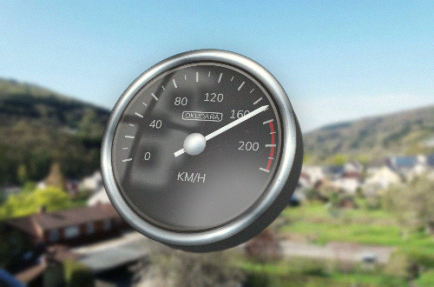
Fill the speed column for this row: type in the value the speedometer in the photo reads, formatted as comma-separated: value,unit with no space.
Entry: 170,km/h
